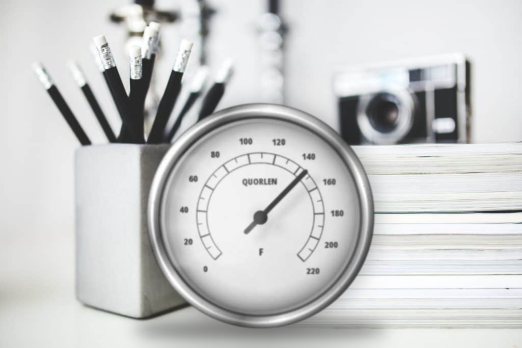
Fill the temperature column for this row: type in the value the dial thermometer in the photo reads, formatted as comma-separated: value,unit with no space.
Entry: 145,°F
